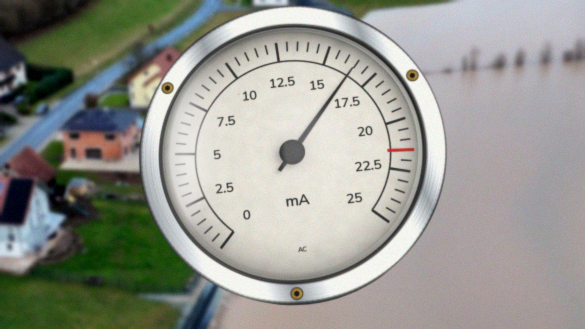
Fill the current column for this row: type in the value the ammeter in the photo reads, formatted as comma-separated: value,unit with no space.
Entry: 16.5,mA
